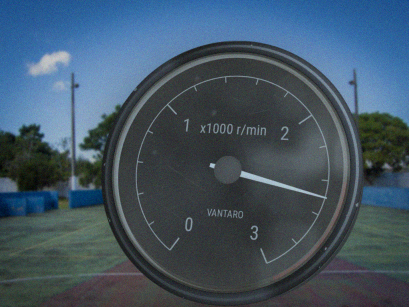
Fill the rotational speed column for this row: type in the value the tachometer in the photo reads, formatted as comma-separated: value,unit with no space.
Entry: 2500,rpm
